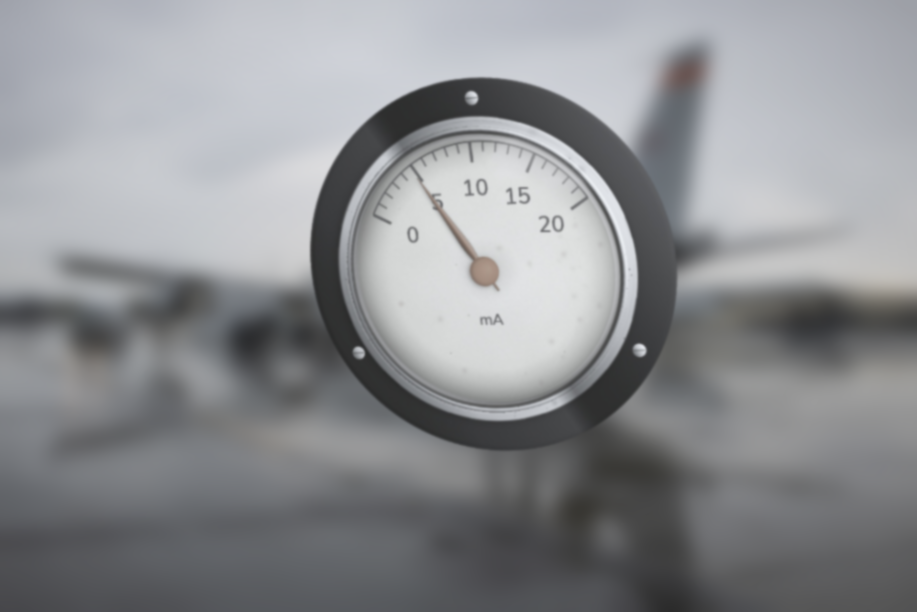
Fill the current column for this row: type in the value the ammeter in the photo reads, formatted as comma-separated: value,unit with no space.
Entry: 5,mA
